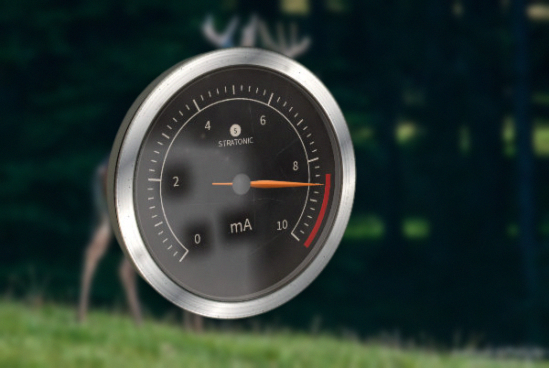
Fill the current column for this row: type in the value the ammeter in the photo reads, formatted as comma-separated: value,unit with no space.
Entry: 8.6,mA
